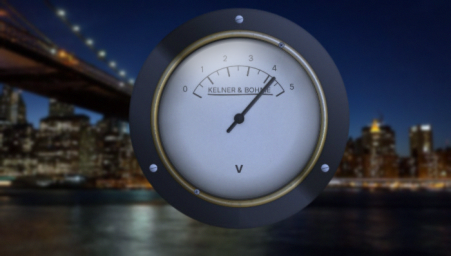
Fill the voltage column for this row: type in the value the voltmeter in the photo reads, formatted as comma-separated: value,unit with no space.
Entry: 4.25,V
